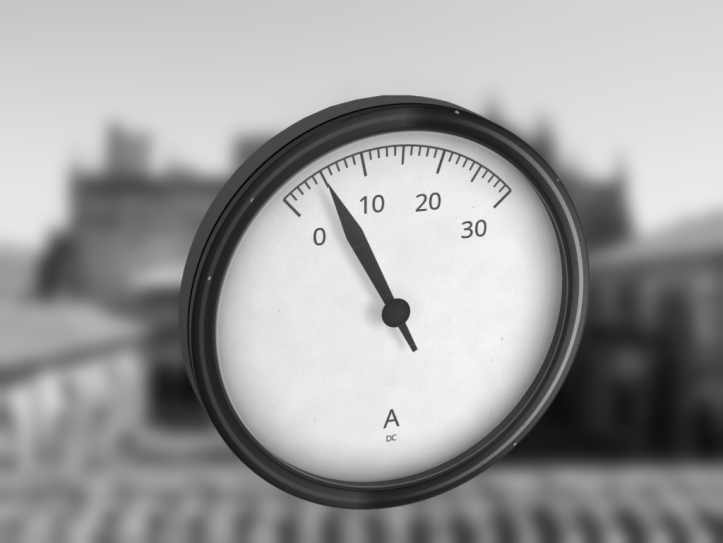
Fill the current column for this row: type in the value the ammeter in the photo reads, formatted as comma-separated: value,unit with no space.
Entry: 5,A
